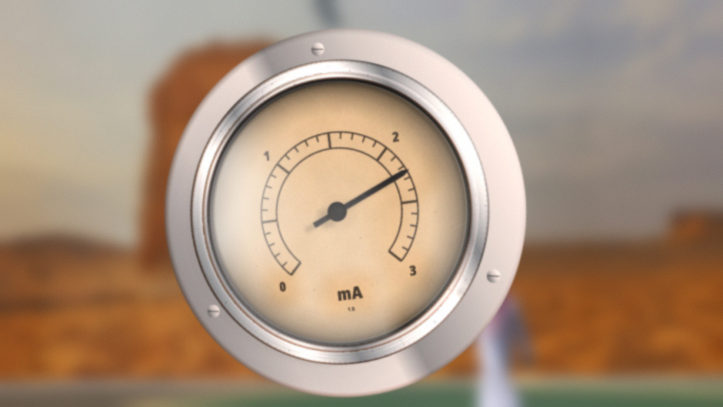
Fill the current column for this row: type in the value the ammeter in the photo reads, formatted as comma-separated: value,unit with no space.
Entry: 2.25,mA
